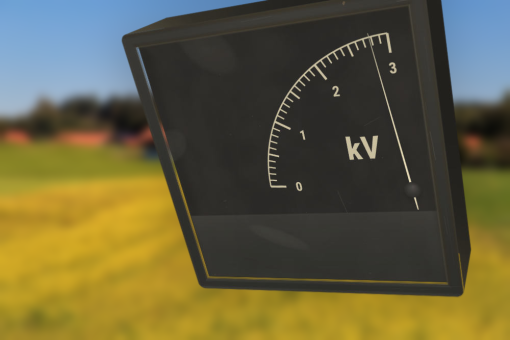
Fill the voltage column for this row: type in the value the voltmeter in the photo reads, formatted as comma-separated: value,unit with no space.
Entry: 2.8,kV
